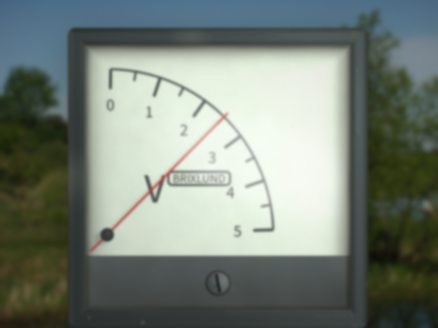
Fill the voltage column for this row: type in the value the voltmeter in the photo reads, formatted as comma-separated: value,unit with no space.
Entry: 2.5,V
